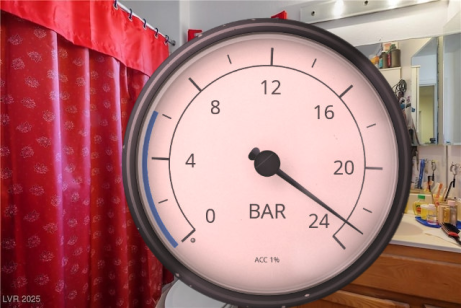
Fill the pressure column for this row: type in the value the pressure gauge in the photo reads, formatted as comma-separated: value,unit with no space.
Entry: 23,bar
